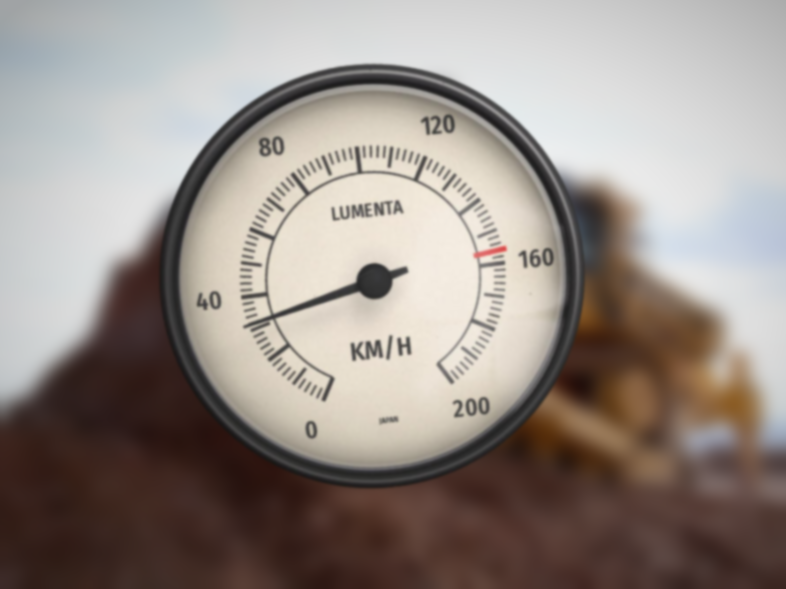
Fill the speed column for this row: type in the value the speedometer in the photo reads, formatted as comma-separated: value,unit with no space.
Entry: 32,km/h
